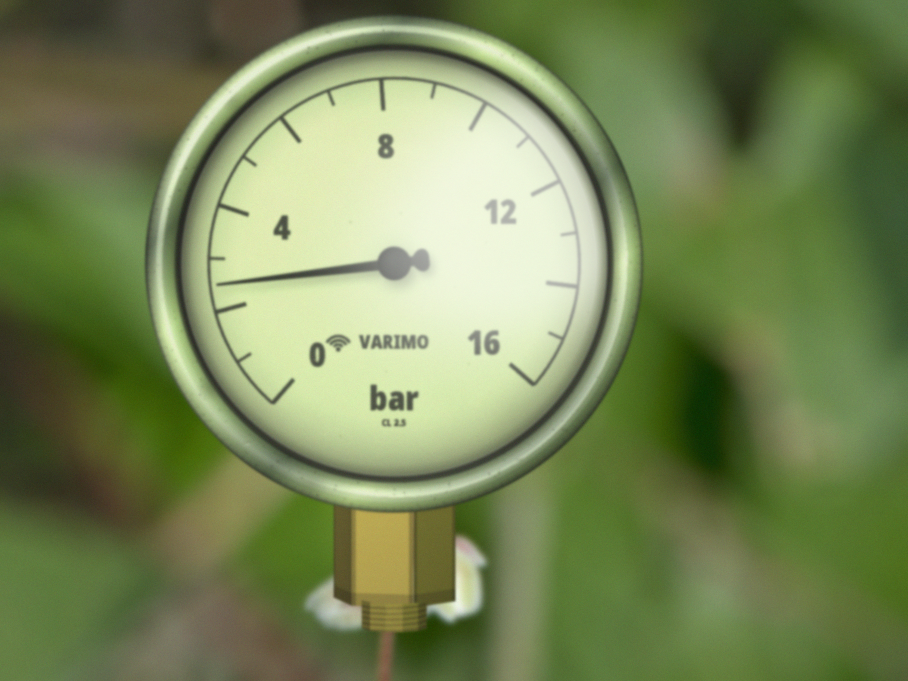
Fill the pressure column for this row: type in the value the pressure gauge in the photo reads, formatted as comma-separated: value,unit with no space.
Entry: 2.5,bar
